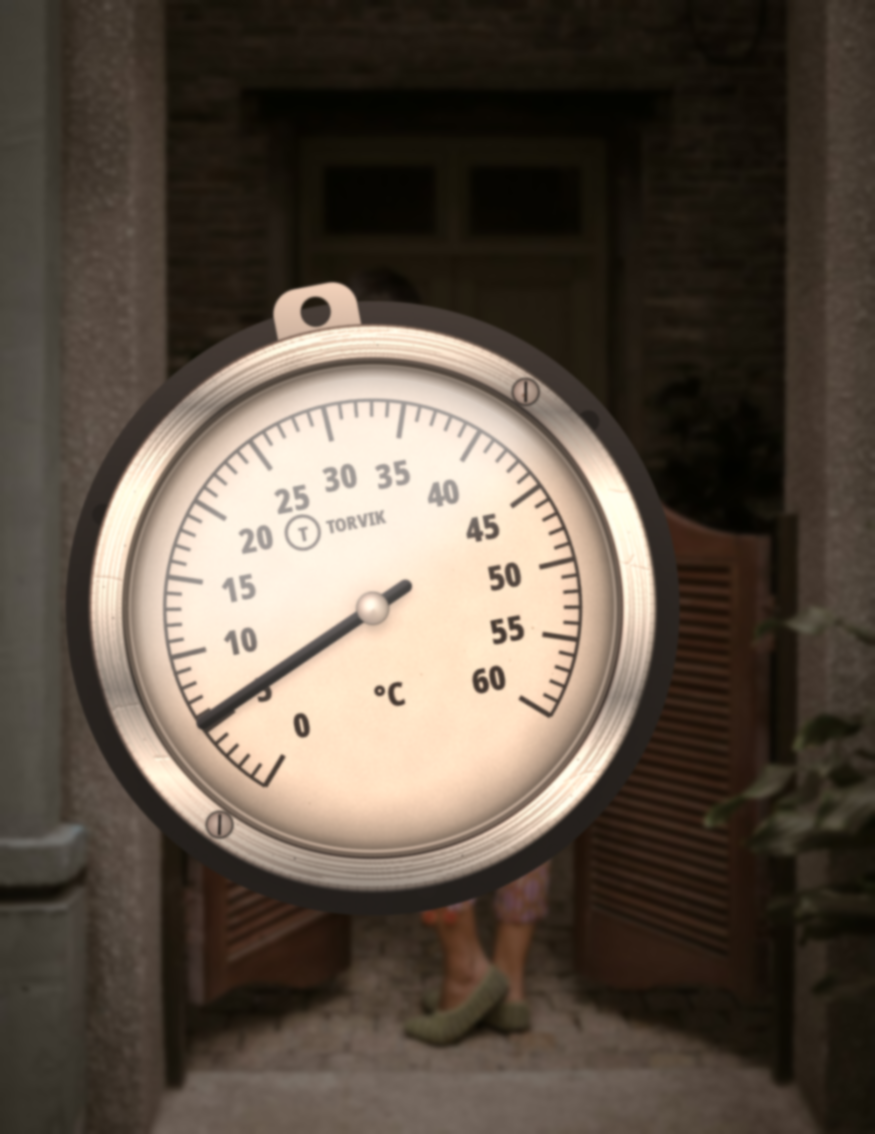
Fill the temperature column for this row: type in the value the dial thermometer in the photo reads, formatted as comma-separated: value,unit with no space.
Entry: 5.5,°C
